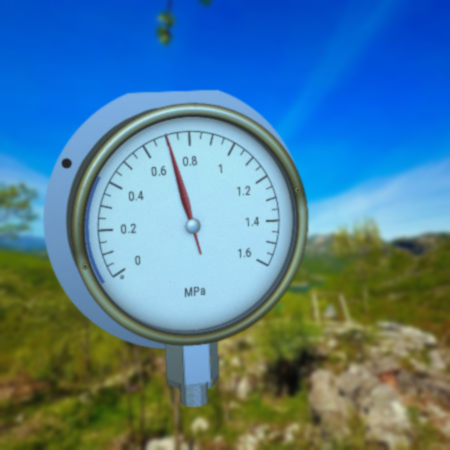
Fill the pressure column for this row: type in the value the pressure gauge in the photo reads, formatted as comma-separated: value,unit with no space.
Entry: 0.7,MPa
